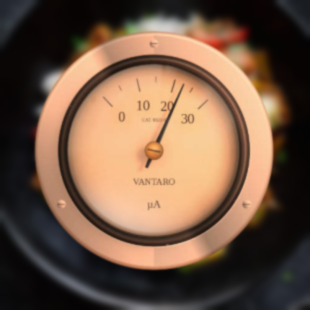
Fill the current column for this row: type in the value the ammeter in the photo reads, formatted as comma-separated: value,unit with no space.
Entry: 22.5,µA
